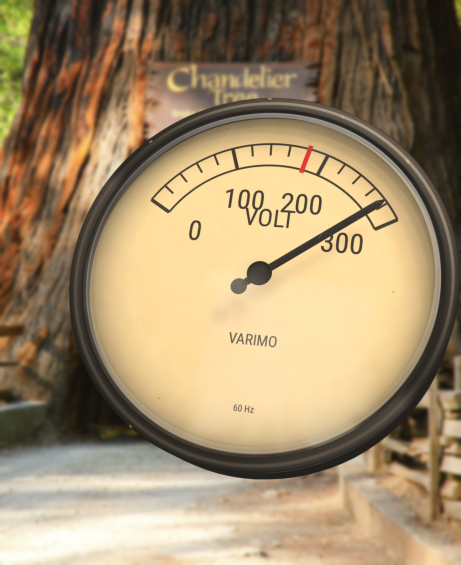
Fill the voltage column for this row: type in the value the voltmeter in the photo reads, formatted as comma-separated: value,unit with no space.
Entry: 280,V
